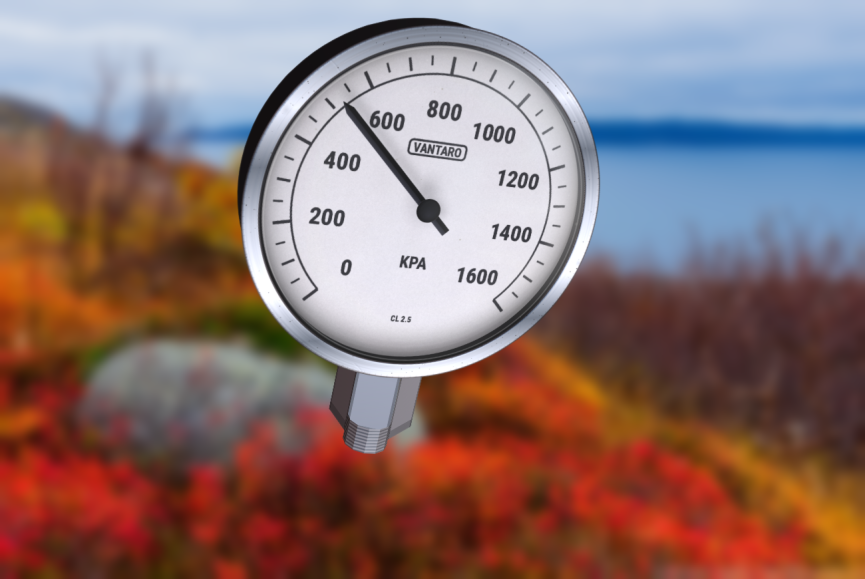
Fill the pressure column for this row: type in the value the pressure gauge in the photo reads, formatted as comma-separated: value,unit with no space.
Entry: 525,kPa
